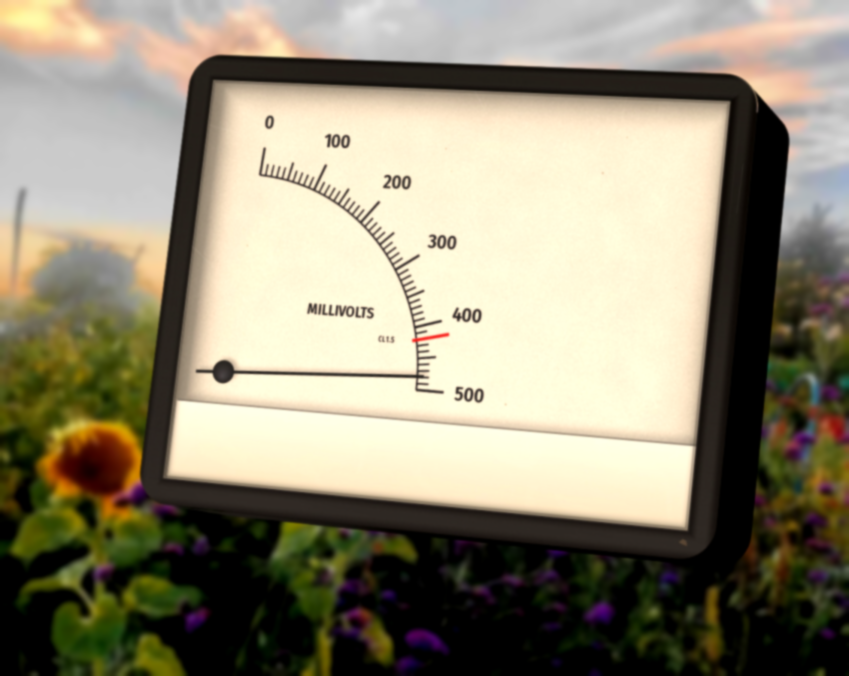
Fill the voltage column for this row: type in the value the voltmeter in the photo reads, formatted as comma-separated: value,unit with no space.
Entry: 480,mV
